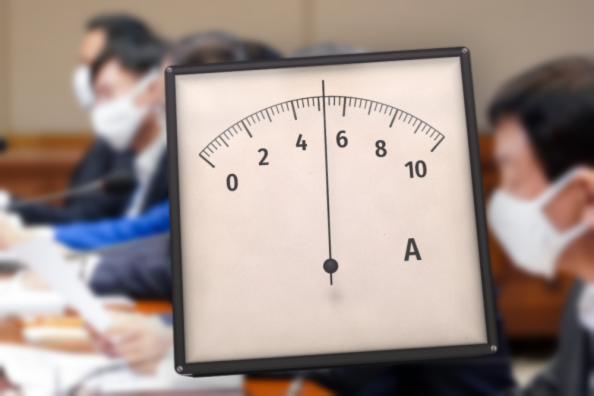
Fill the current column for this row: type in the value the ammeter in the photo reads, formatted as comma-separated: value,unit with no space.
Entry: 5.2,A
